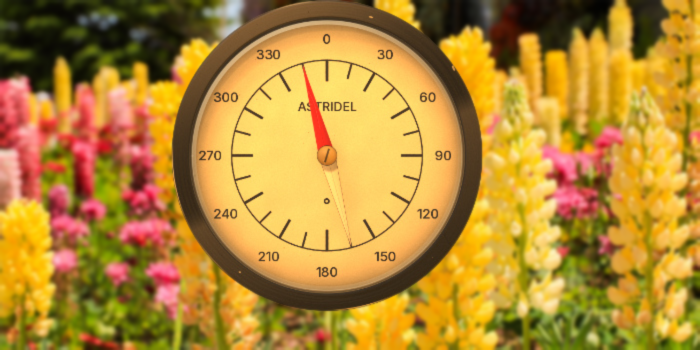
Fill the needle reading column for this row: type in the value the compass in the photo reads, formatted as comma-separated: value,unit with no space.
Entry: 345,°
